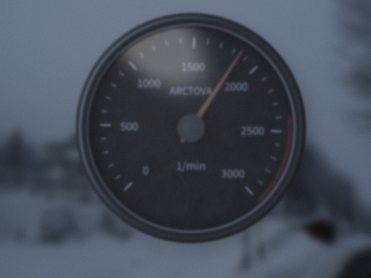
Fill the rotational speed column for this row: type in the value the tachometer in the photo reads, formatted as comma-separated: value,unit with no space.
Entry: 1850,rpm
